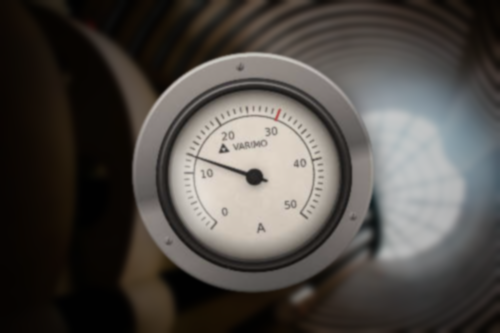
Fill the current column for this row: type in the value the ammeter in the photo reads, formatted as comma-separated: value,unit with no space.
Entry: 13,A
